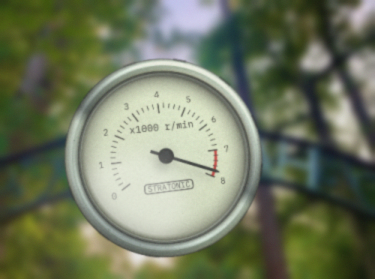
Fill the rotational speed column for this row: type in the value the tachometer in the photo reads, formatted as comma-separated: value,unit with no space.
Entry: 7800,rpm
